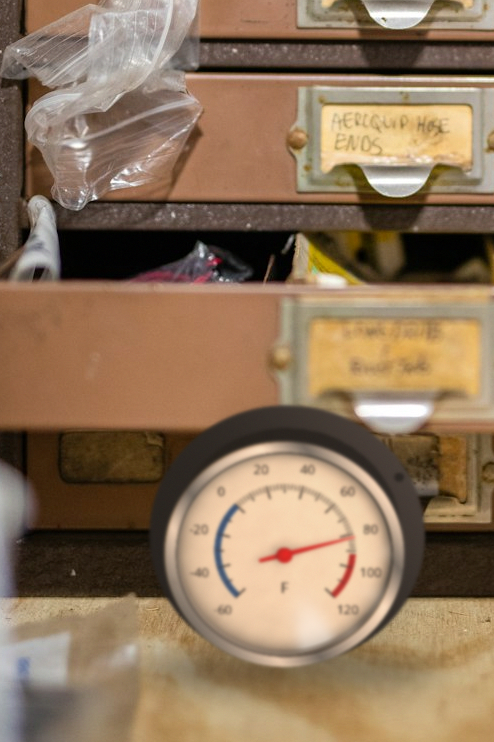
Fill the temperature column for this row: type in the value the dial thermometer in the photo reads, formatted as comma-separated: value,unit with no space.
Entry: 80,°F
